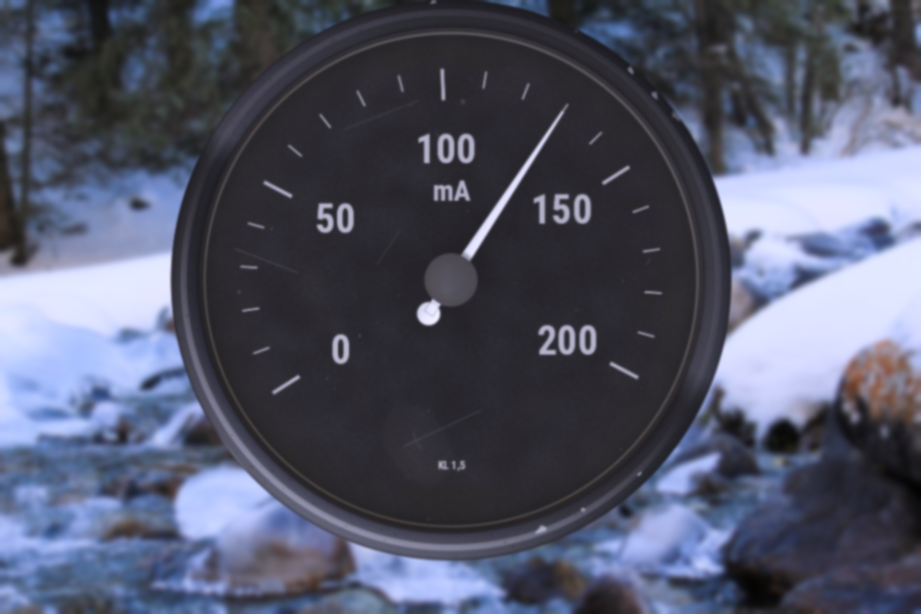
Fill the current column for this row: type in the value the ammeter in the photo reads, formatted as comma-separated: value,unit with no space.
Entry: 130,mA
